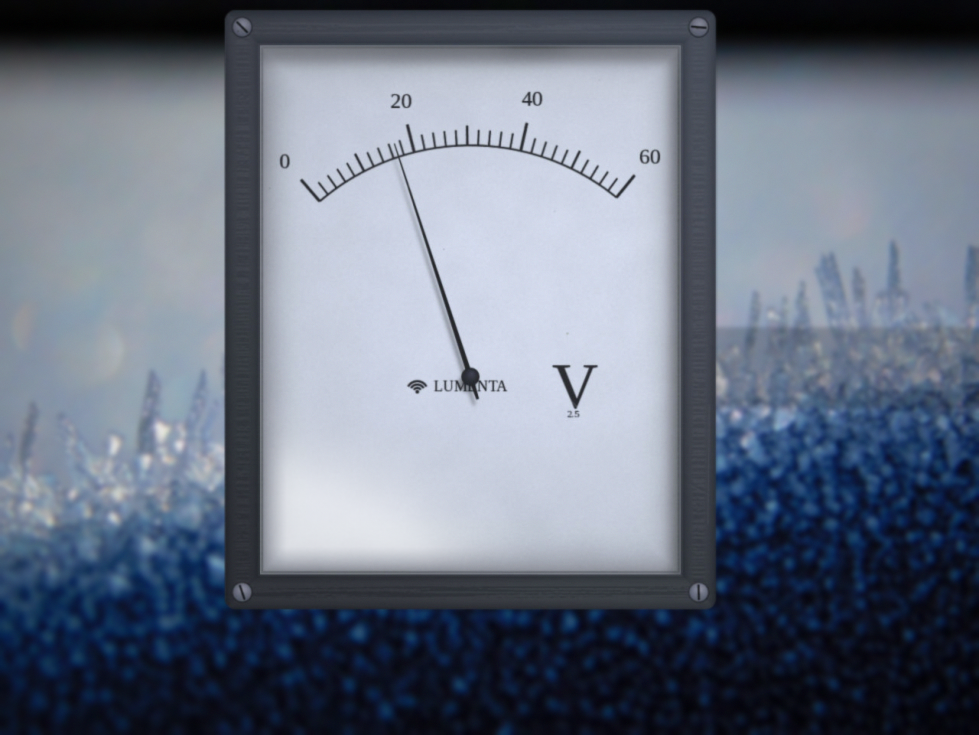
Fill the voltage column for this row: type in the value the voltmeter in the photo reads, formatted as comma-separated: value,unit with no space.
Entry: 17,V
